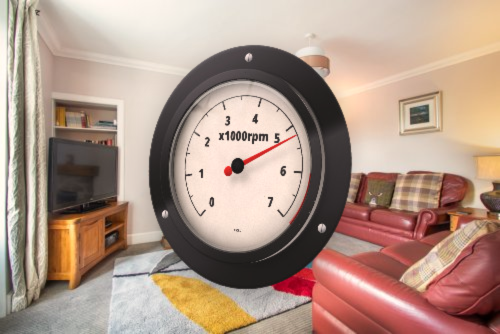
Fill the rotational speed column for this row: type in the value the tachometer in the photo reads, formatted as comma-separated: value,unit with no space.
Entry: 5250,rpm
